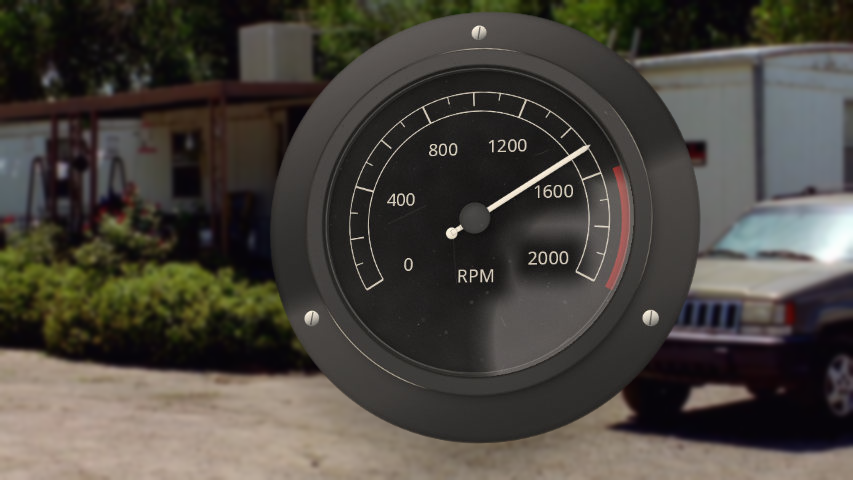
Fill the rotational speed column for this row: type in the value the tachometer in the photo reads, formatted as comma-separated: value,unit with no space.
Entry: 1500,rpm
